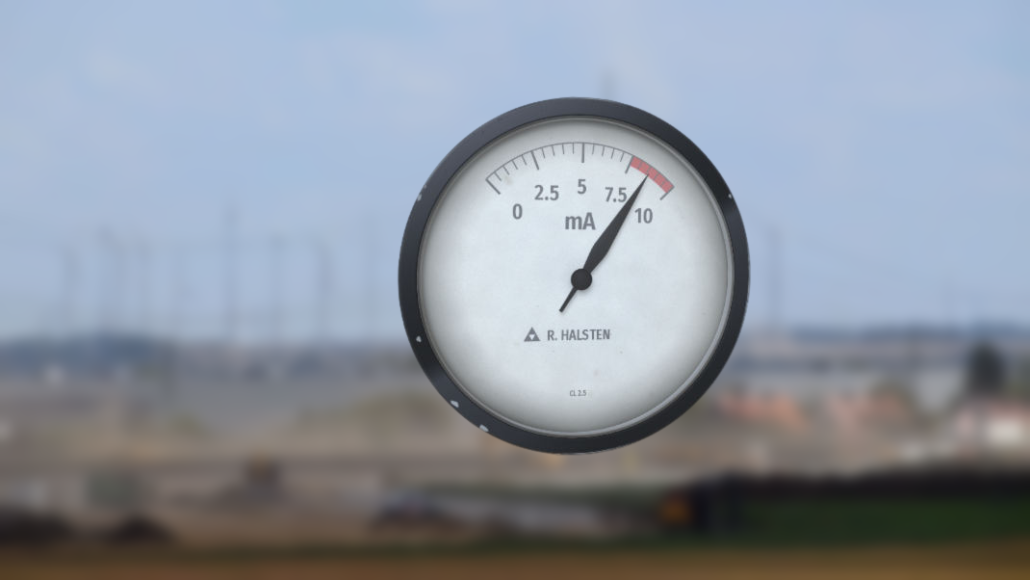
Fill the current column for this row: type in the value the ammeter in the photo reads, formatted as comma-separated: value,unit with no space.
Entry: 8.5,mA
